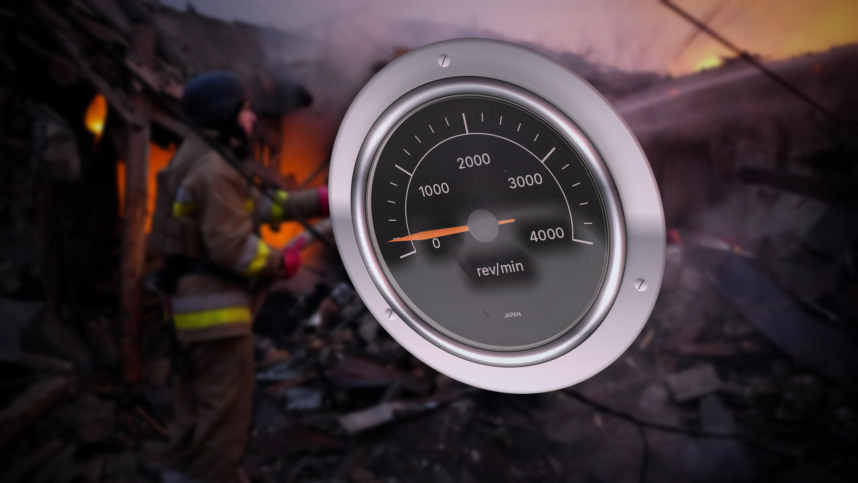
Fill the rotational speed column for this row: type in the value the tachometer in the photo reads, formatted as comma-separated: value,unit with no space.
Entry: 200,rpm
